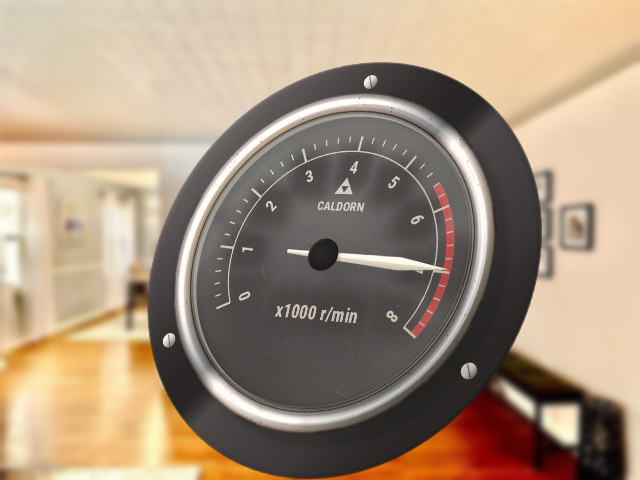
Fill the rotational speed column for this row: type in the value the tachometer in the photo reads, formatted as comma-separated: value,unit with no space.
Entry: 7000,rpm
